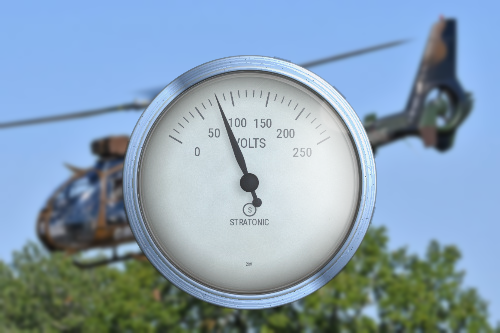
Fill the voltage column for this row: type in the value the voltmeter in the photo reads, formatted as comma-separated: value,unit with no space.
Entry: 80,V
